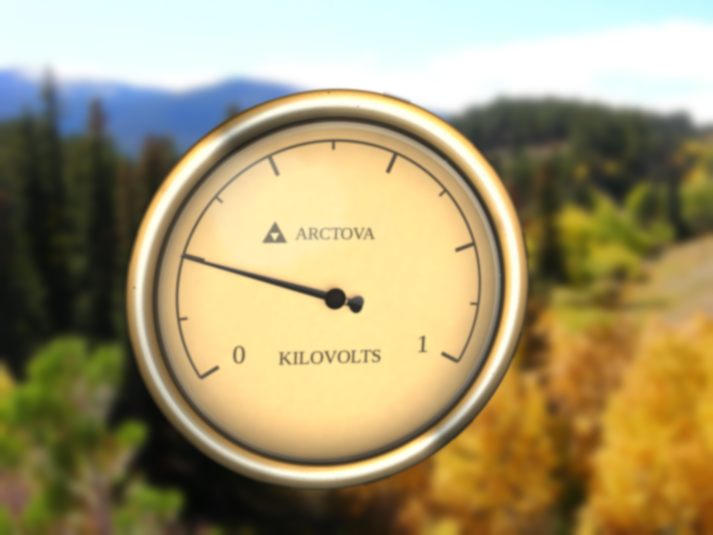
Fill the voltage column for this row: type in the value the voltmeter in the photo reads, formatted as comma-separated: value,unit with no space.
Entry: 0.2,kV
